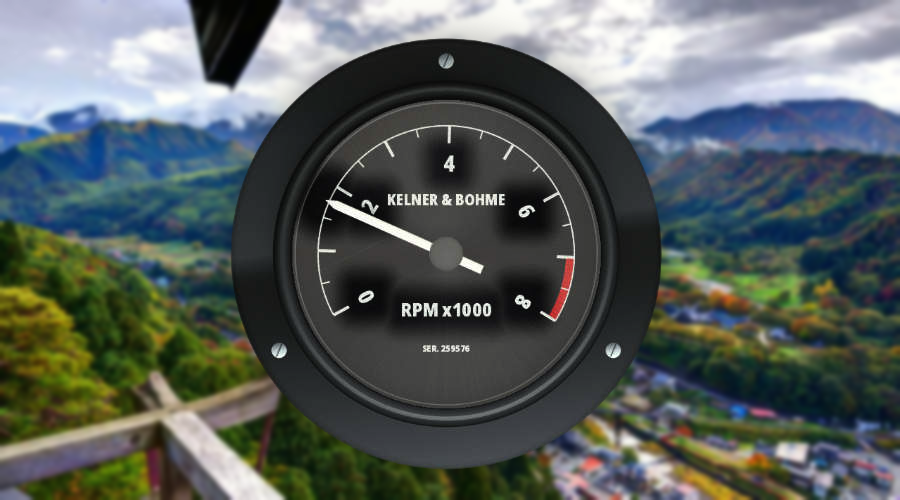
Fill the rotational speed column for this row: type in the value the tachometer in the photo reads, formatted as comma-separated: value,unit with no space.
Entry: 1750,rpm
